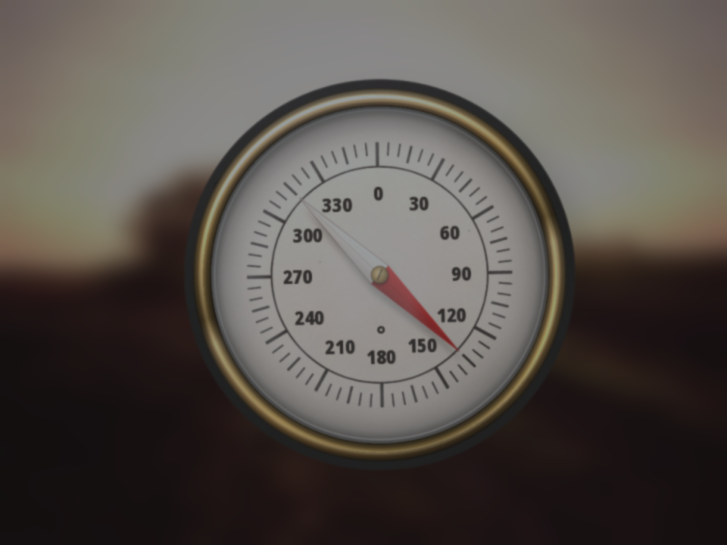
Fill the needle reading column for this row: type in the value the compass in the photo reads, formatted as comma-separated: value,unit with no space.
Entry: 135,°
